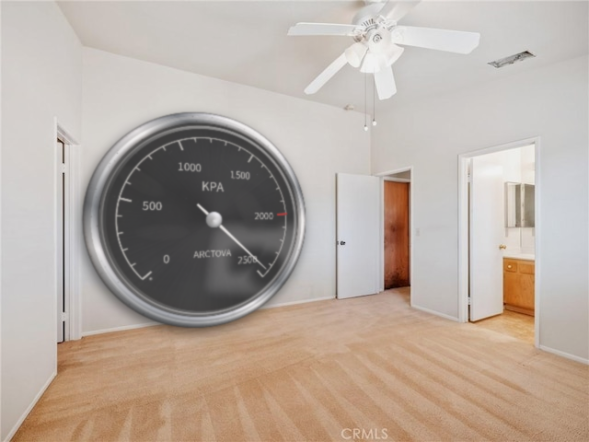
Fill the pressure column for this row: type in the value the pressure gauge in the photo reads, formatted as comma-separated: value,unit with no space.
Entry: 2450,kPa
